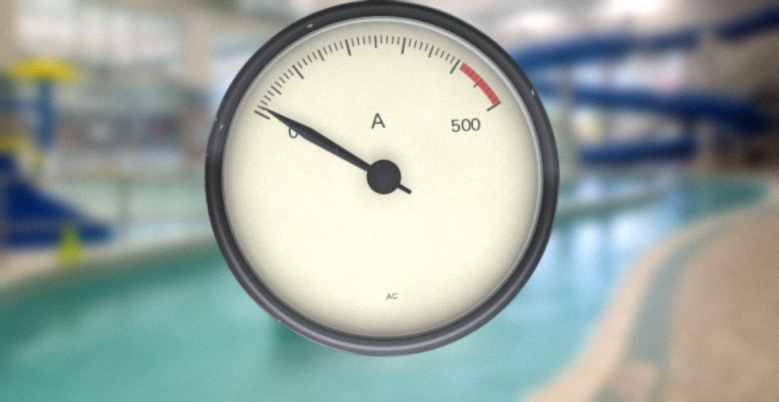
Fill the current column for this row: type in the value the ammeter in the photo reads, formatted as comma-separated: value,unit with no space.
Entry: 10,A
